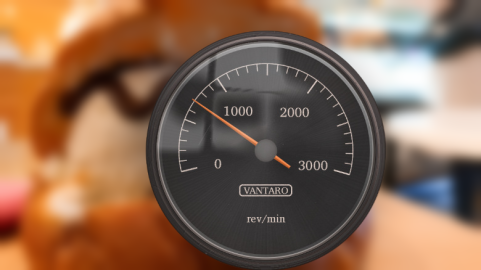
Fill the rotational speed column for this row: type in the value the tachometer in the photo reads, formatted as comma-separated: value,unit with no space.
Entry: 700,rpm
